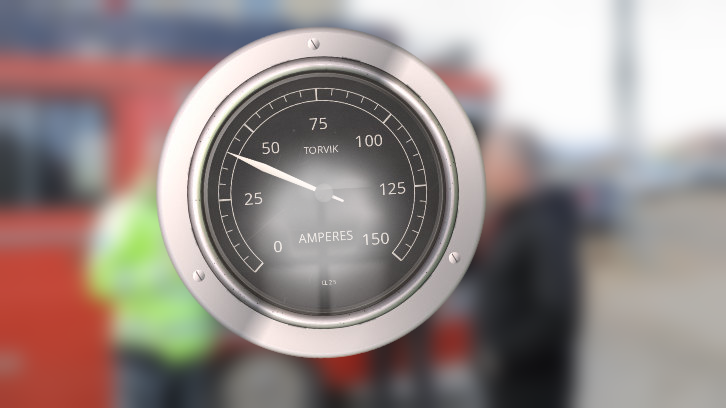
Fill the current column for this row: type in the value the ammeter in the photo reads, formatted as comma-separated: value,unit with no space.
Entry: 40,A
